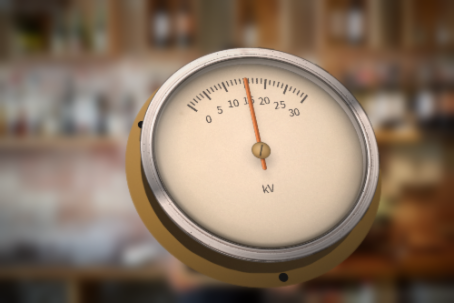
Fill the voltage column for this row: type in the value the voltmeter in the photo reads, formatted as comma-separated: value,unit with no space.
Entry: 15,kV
